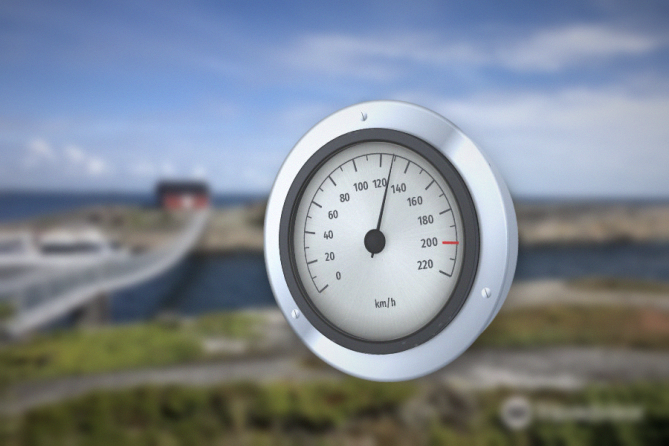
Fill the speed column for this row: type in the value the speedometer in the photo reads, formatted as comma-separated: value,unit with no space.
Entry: 130,km/h
